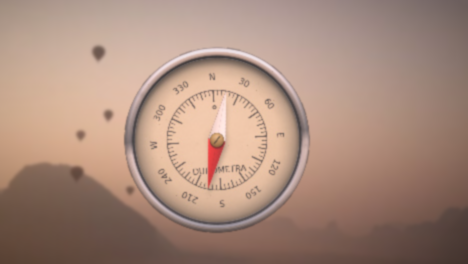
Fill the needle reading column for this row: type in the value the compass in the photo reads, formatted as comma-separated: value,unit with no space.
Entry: 195,°
